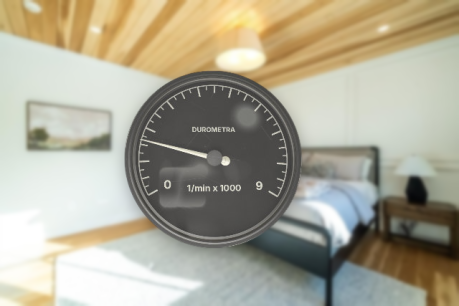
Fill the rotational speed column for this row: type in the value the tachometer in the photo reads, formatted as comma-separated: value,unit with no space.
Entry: 1625,rpm
